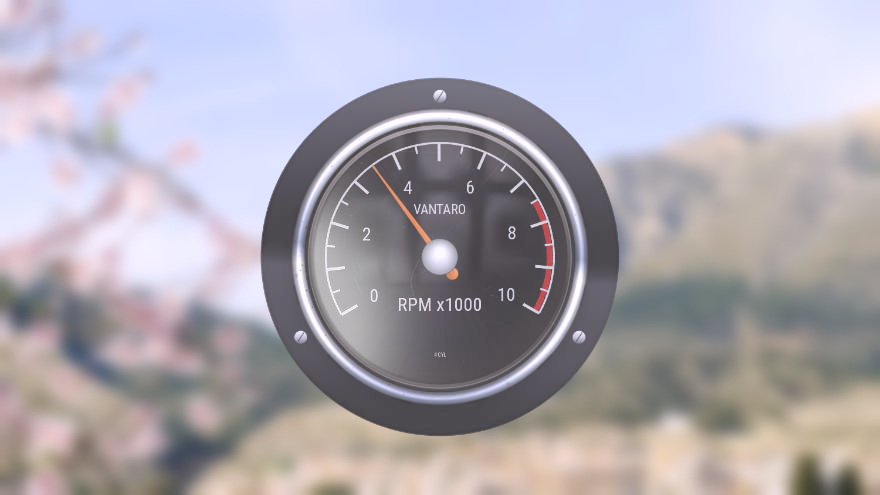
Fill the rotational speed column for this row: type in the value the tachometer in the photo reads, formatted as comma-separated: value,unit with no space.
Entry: 3500,rpm
